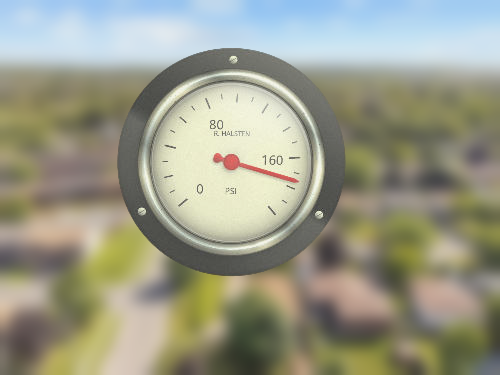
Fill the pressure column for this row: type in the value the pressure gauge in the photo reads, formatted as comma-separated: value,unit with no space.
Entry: 175,psi
